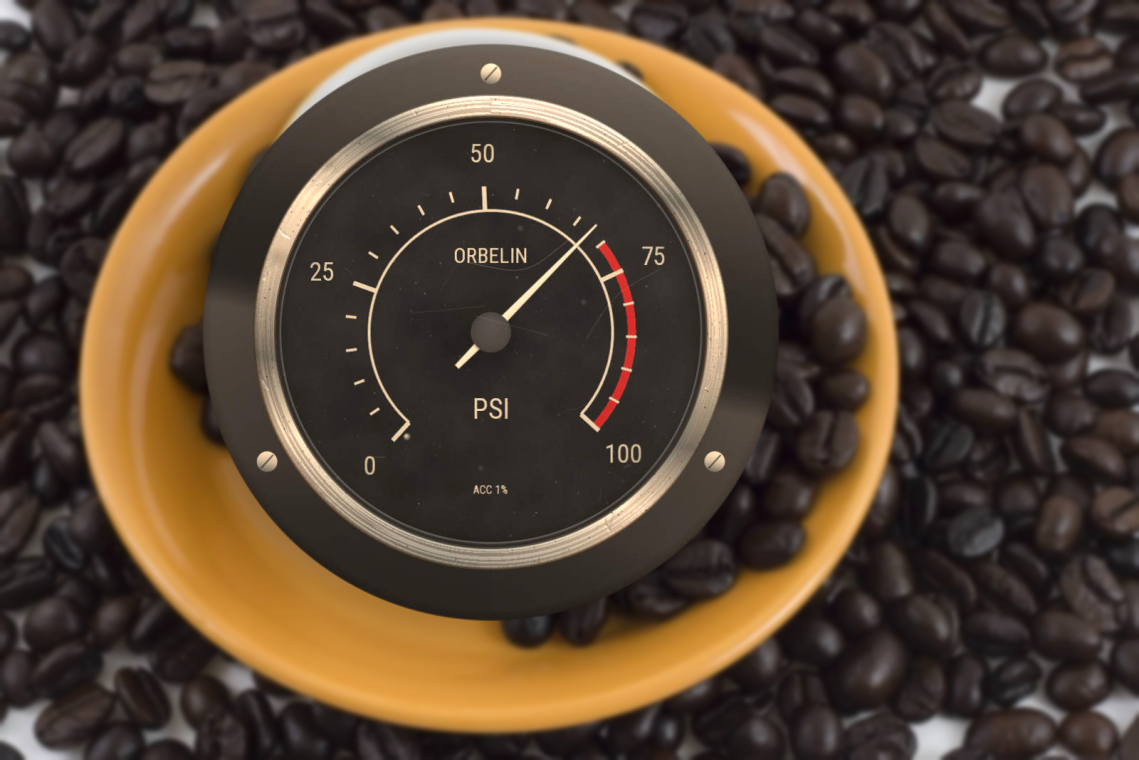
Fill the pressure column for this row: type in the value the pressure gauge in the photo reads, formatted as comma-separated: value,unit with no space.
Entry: 67.5,psi
